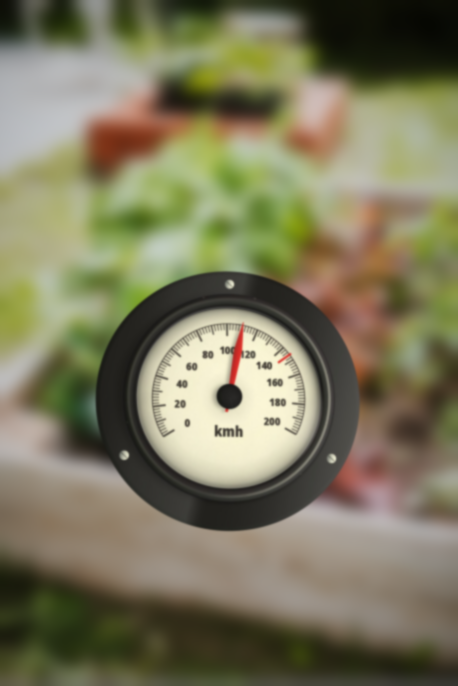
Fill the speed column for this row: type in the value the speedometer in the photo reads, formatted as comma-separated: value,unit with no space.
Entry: 110,km/h
